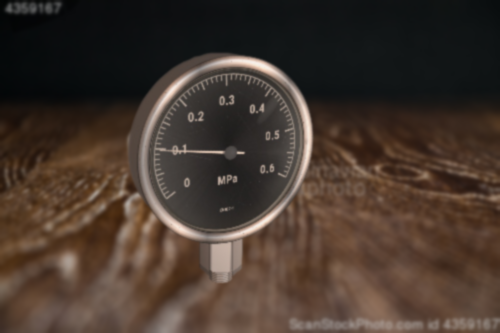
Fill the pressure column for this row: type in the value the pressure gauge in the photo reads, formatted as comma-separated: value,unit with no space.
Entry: 0.1,MPa
